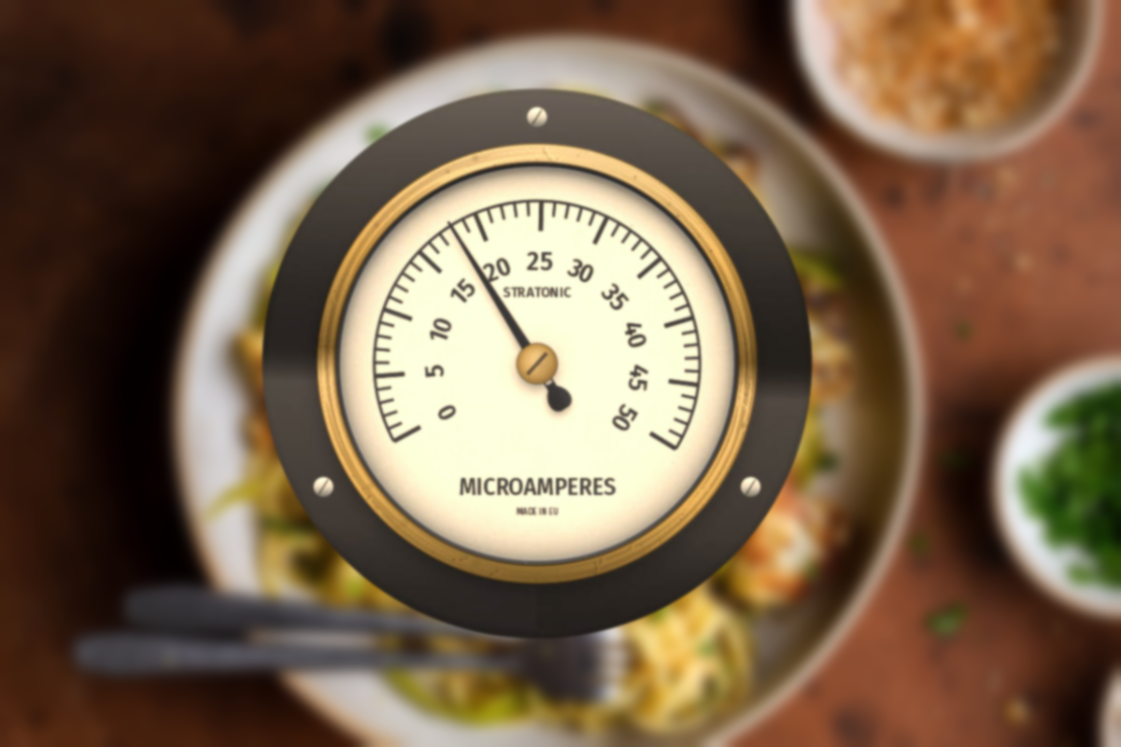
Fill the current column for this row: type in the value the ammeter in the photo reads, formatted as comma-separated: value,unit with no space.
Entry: 18,µA
